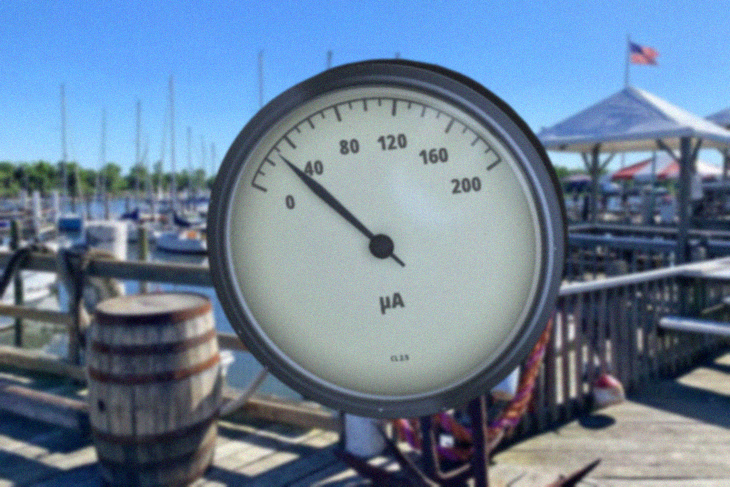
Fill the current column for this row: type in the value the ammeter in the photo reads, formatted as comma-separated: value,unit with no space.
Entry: 30,µA
